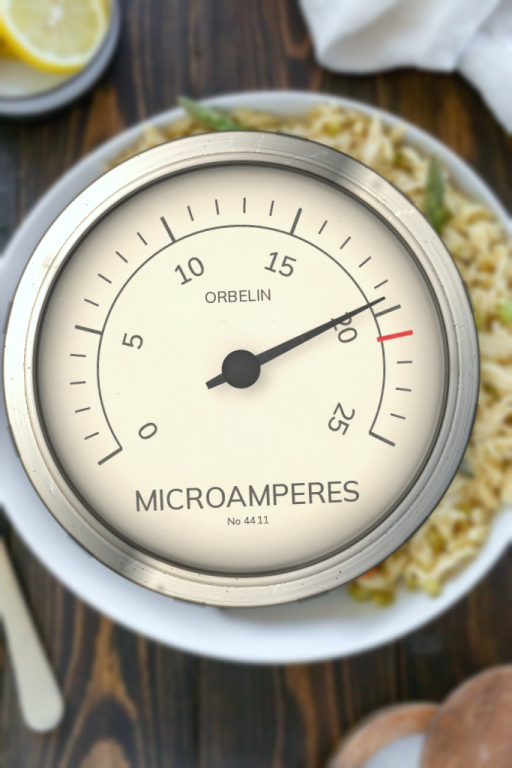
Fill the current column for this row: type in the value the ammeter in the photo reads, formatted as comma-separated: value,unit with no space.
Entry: 19.5,µA
